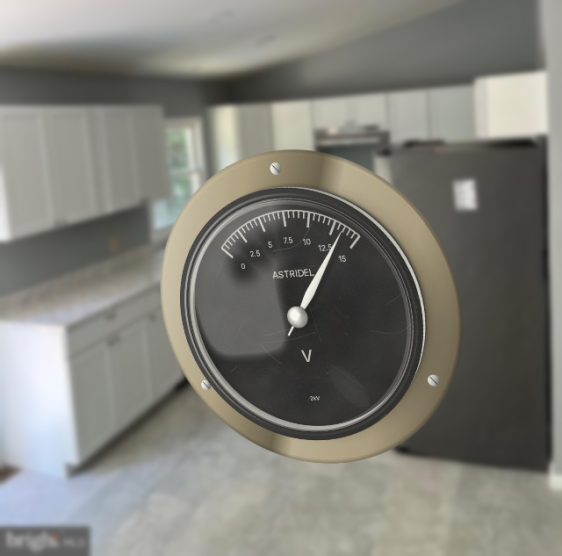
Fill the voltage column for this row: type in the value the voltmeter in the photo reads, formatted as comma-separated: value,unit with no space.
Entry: 13.5,V
